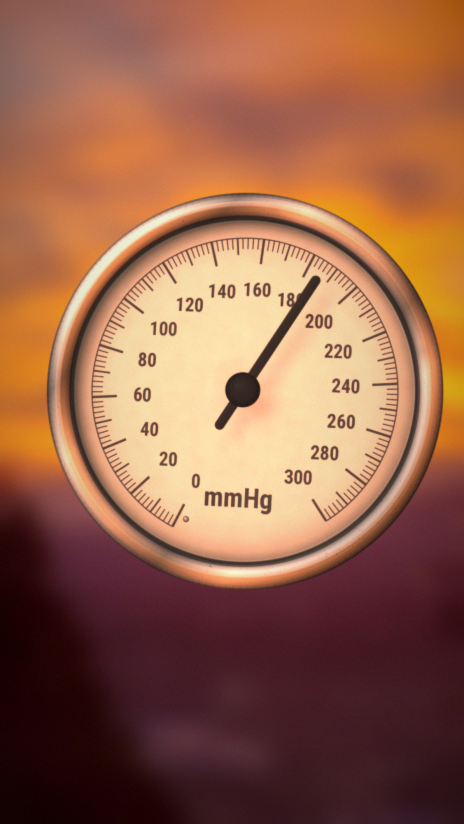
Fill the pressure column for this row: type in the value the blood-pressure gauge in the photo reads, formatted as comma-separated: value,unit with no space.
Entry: 186,mmHg
